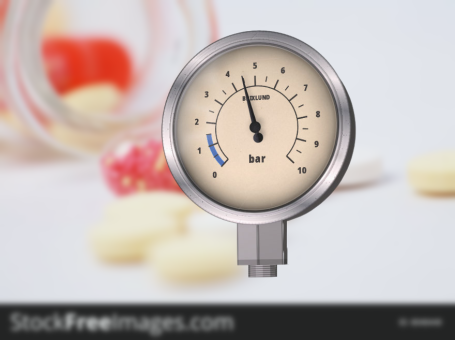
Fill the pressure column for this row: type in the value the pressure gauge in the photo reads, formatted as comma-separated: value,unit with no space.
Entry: 4.5,bar
